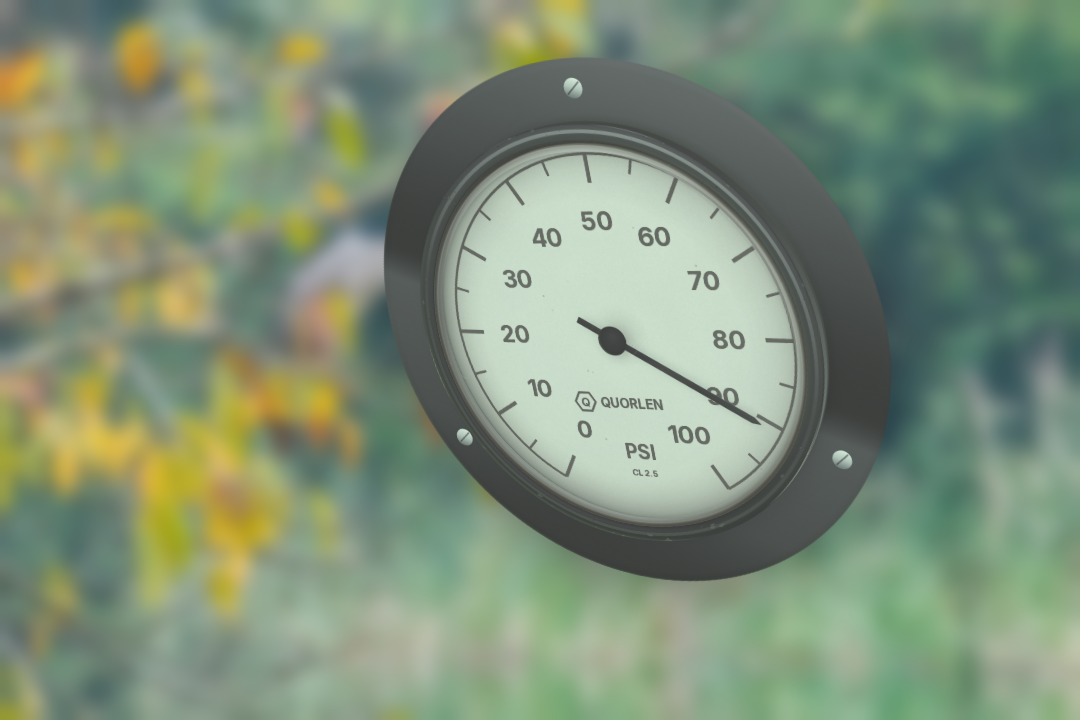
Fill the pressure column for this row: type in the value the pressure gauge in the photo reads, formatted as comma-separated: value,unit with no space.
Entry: 90,psi
